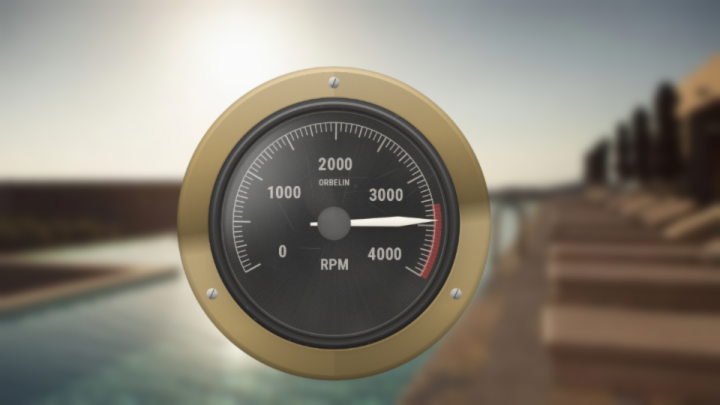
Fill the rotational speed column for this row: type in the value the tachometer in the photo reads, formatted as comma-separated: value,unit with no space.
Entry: 3450,rpm
